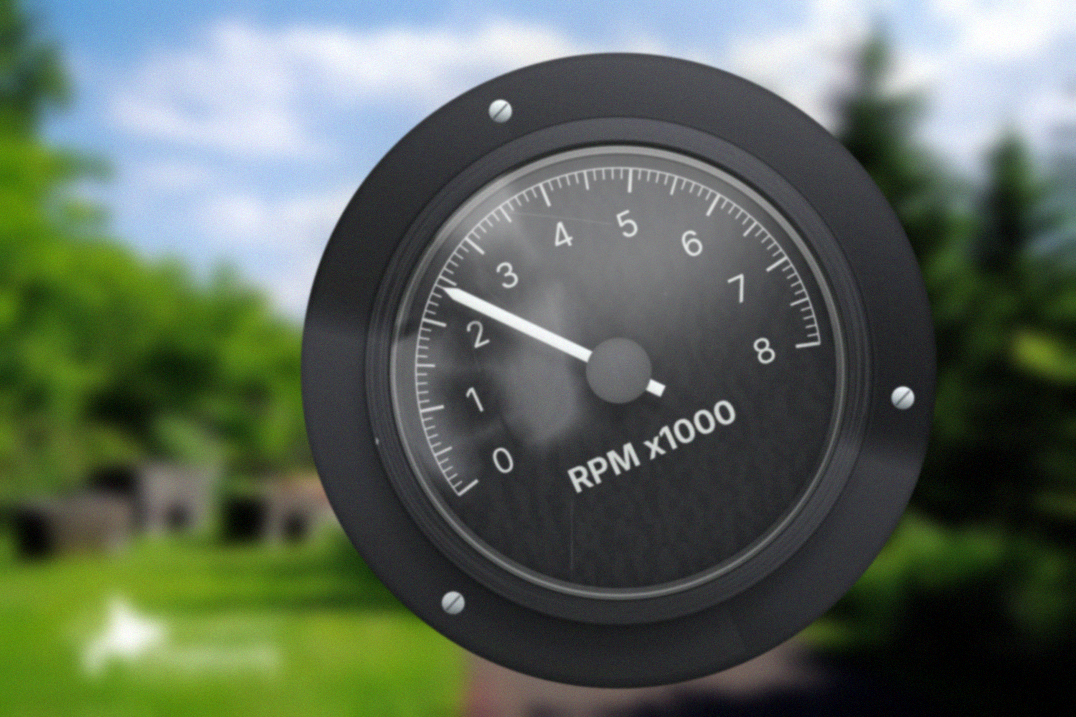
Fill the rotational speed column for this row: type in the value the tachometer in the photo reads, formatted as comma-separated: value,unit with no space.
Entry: 2400,rpm
